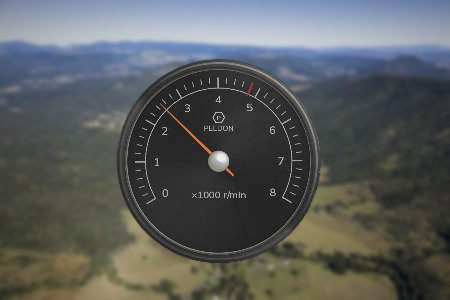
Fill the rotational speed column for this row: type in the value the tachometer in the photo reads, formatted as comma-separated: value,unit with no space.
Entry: 2500,rpm
